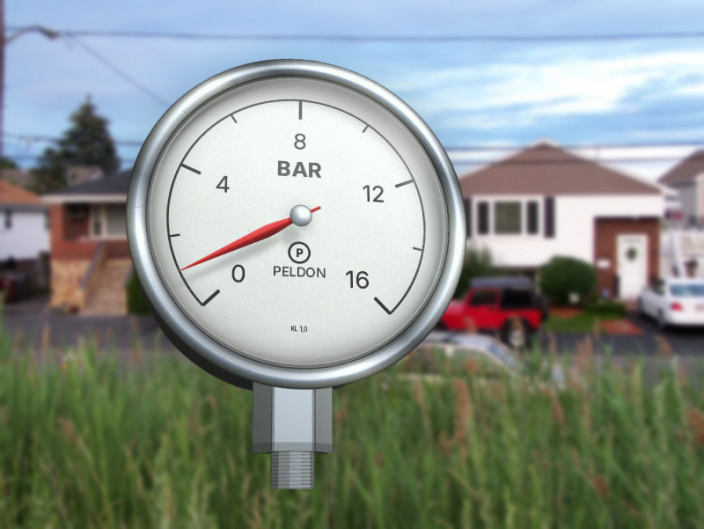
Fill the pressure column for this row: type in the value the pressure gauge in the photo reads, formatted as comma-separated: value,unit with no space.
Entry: 1,bar
